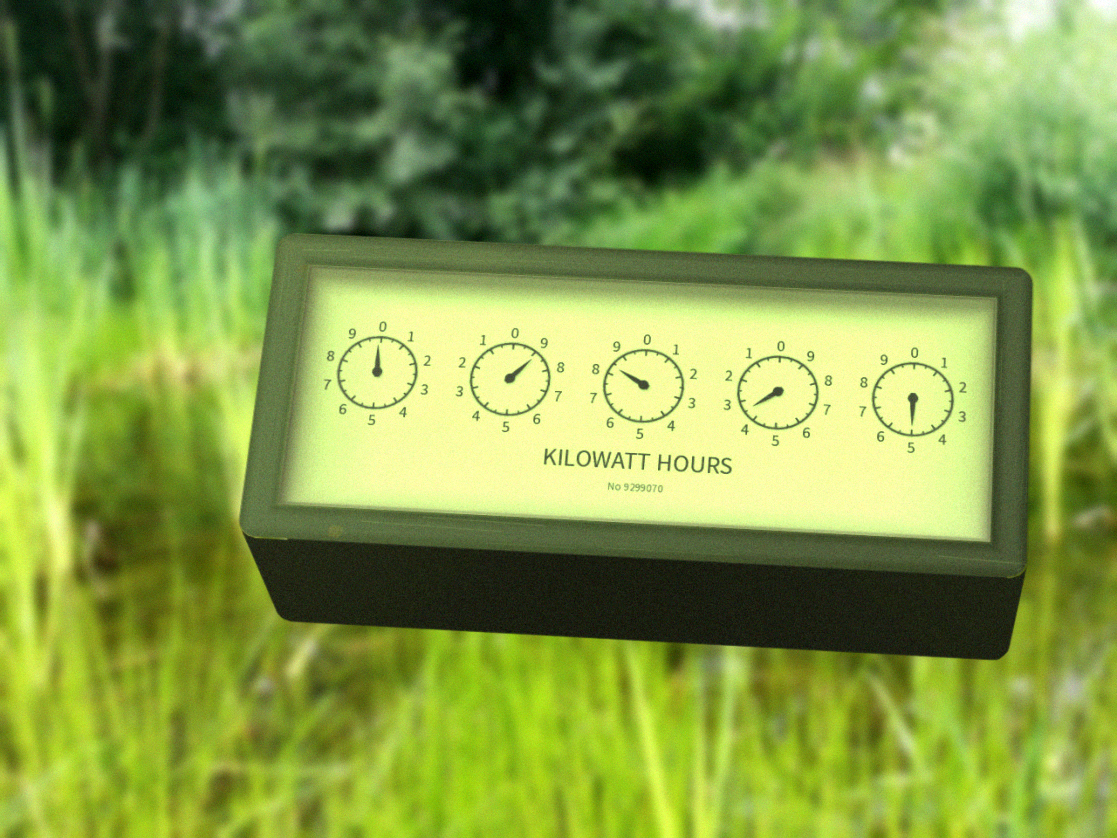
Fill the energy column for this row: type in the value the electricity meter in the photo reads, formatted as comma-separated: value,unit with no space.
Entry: 98835,kWh
